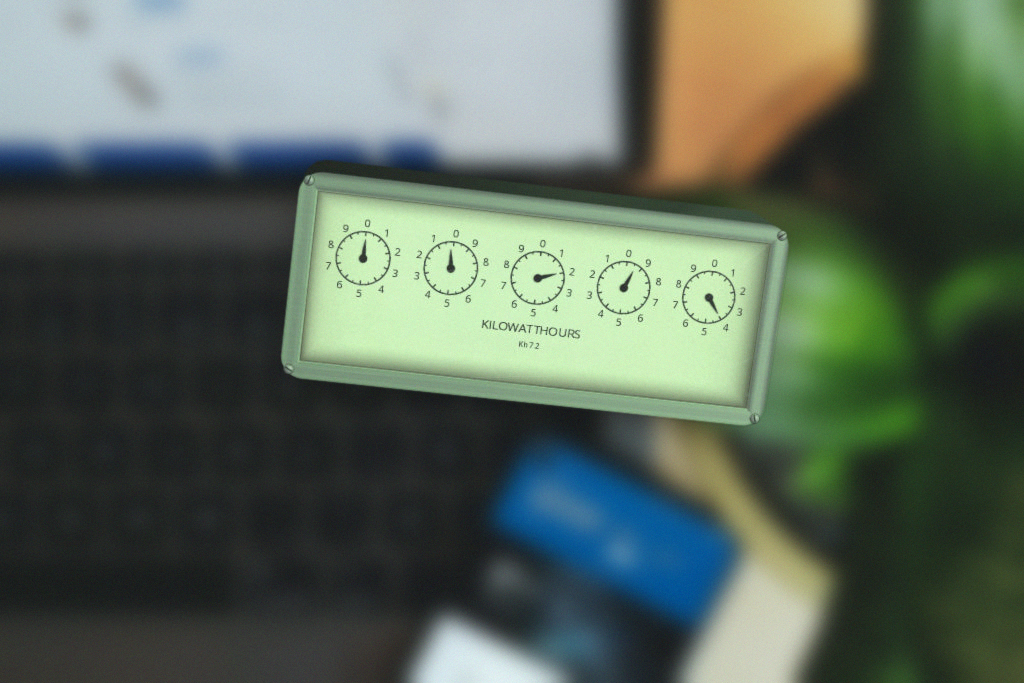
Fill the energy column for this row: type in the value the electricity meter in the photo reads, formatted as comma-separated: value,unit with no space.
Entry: 194,kWh
